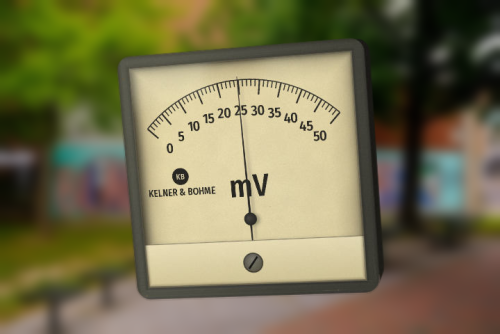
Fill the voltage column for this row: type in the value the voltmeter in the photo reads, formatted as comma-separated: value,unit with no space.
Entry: 25,mV
